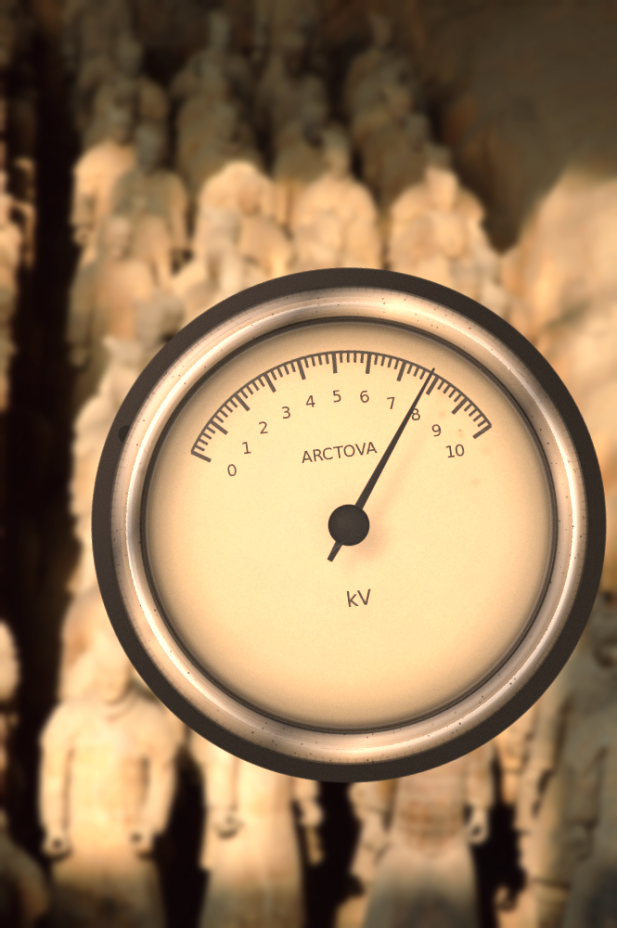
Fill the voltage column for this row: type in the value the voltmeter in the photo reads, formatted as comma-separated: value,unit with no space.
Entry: 7.8,kV
